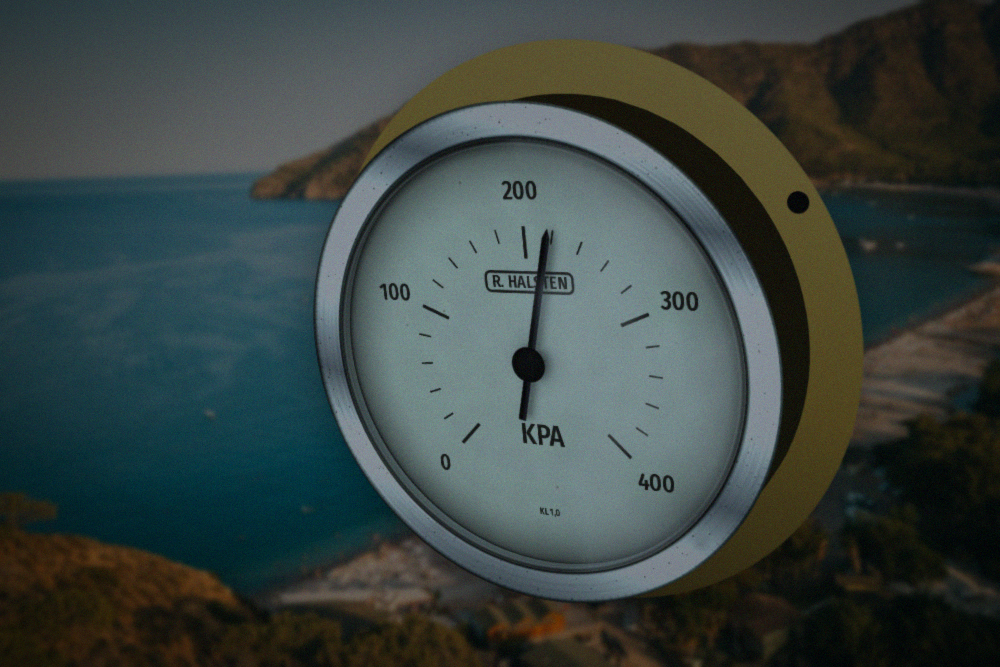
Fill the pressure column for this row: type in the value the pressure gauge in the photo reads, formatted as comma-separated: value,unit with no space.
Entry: 220,kPa
